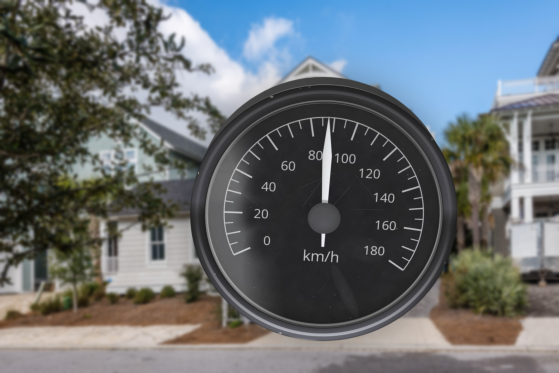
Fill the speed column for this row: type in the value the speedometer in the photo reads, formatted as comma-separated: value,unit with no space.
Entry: 87.5,km/h
